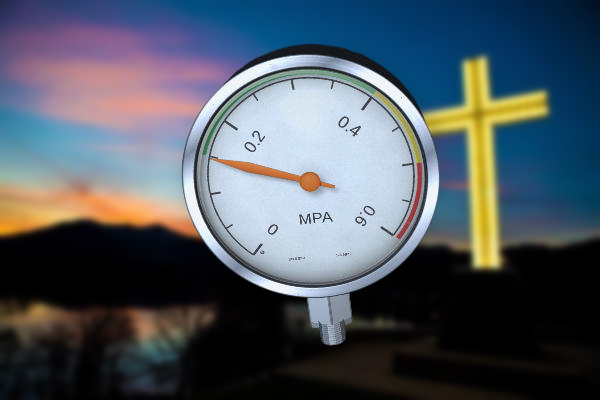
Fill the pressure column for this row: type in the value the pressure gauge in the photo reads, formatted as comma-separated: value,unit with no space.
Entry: 0.15,MPa
